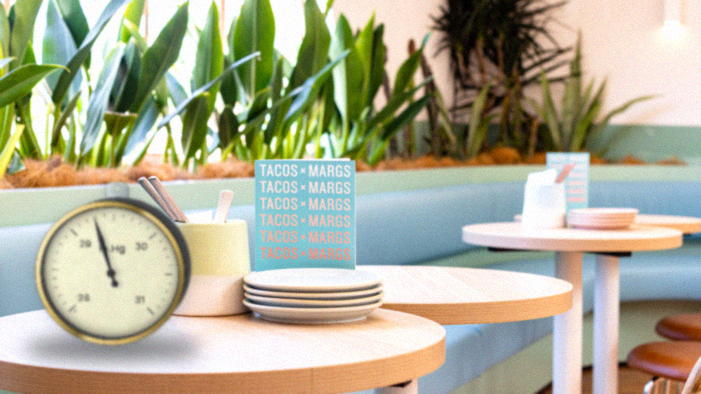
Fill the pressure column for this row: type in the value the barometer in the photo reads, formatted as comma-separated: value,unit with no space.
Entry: 29.3,inHg
